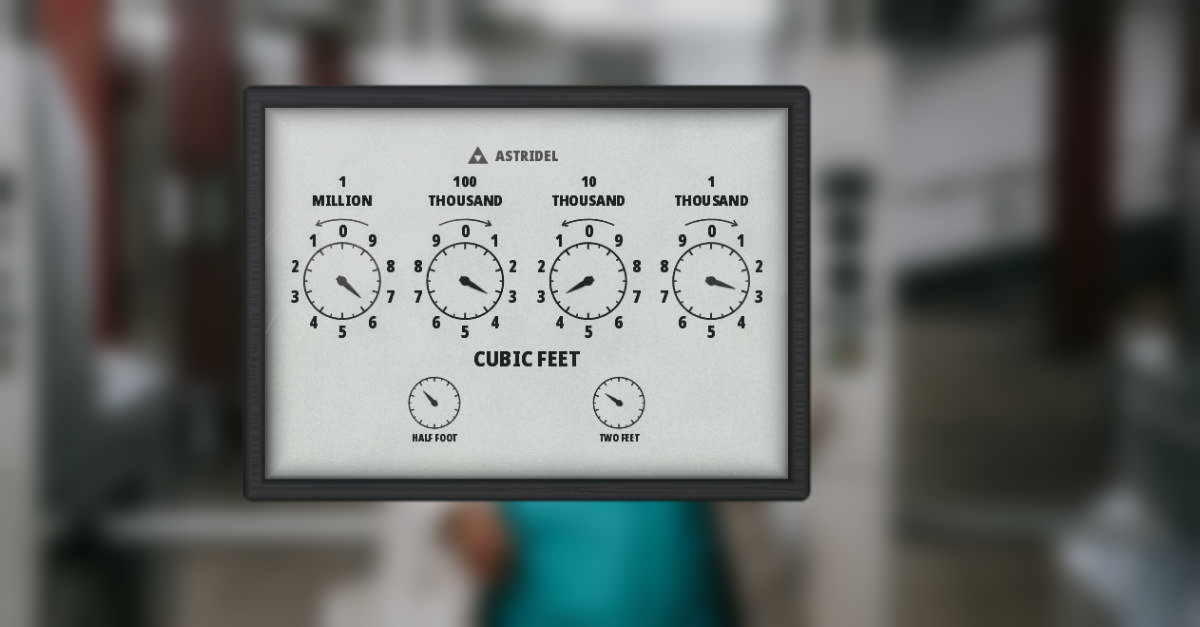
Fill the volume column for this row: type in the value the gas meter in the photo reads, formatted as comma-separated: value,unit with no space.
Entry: 633300,ft³
